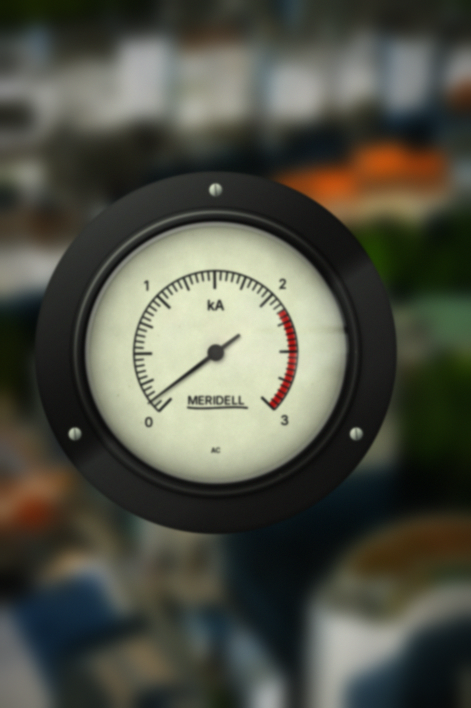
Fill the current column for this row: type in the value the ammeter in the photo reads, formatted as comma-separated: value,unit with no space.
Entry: 0.1,kA
